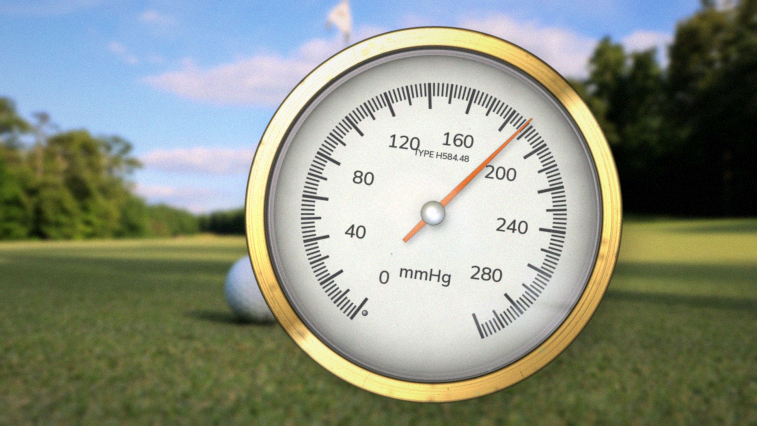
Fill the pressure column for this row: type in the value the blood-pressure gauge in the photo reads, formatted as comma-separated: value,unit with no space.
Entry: 188,mmHg
